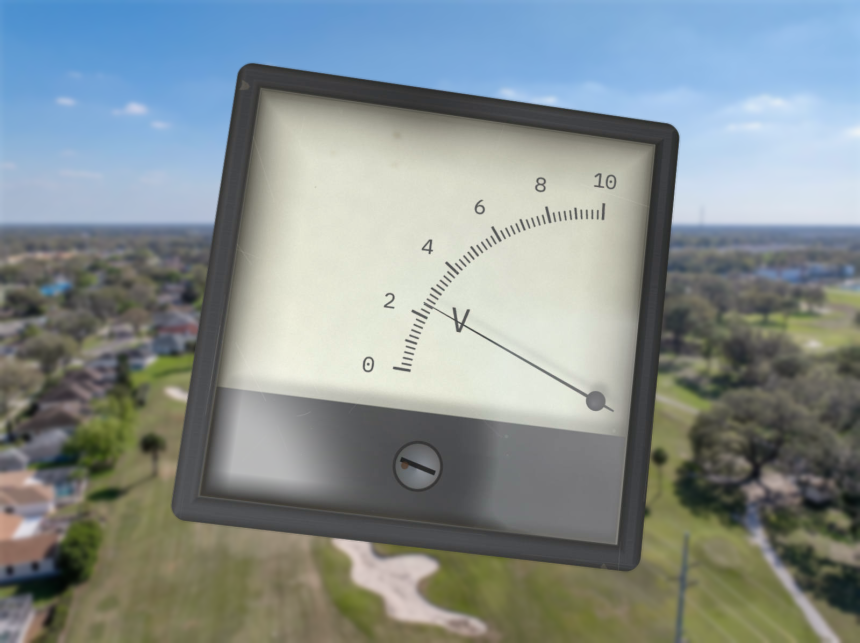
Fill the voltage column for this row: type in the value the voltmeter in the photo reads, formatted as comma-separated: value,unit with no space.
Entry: 2.4,V
